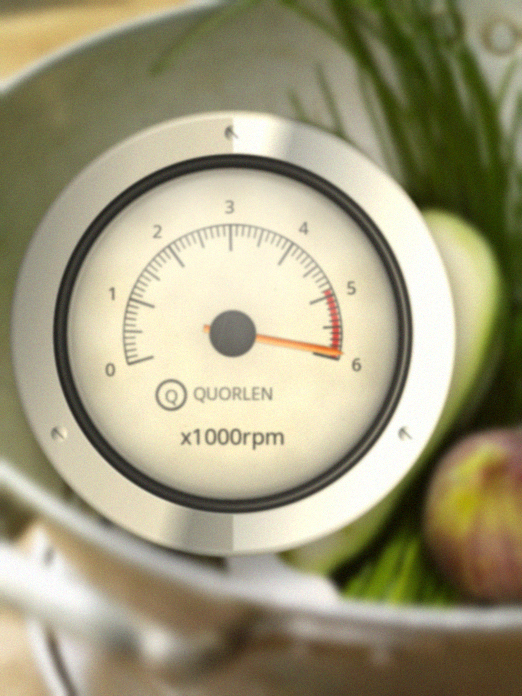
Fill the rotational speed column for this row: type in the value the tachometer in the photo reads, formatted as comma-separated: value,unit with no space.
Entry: 5900,rpm
